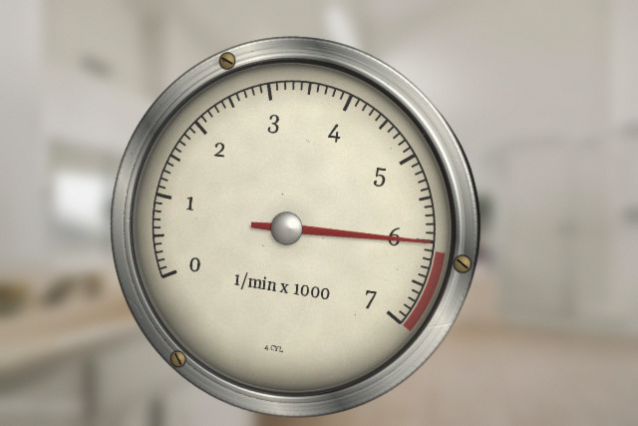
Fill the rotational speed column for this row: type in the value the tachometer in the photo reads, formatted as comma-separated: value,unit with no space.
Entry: 6000,rpm
